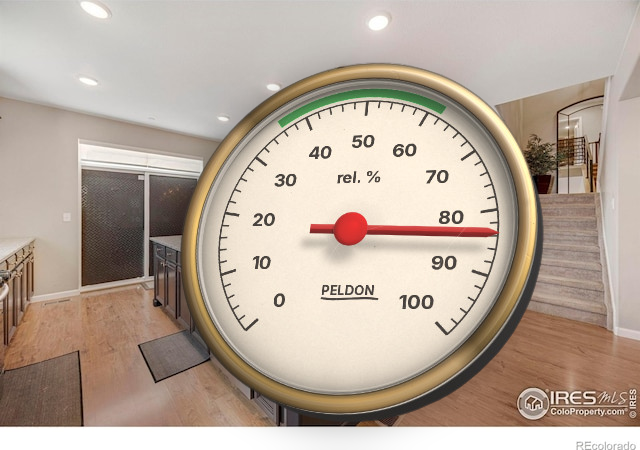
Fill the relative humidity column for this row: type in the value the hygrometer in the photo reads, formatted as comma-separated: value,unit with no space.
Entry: 84,%
